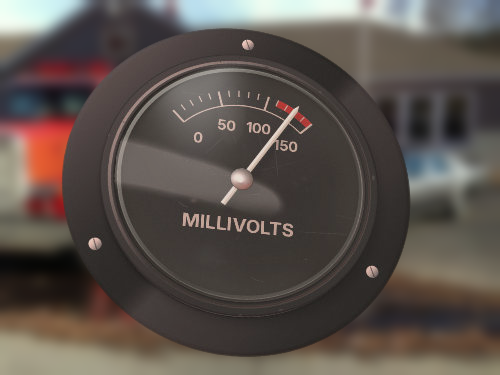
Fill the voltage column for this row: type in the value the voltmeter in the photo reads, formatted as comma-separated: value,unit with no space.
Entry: 130,mV
